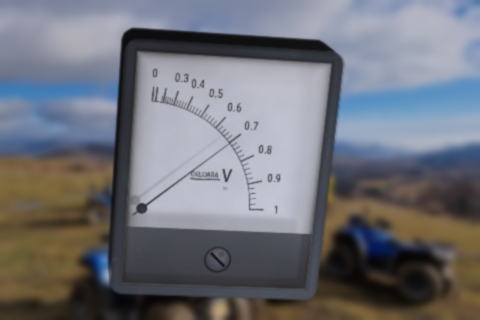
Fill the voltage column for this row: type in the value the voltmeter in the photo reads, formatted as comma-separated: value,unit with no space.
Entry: 0.7,V
